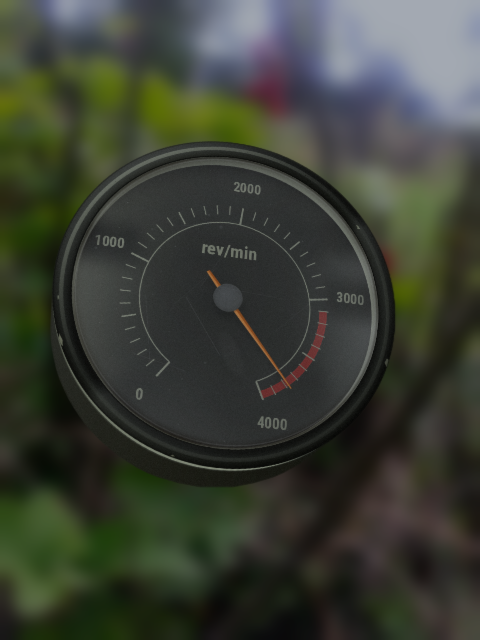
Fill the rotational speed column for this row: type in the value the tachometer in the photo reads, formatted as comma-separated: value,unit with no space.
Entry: 3800,rpm
